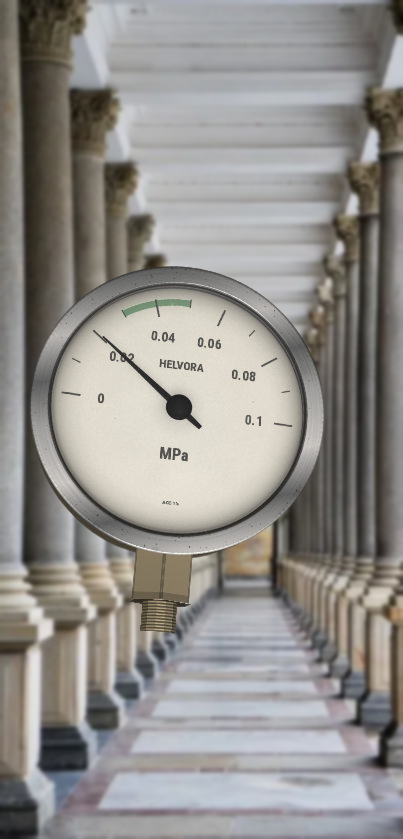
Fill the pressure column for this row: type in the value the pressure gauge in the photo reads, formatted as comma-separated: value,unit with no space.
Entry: 0.02,MPa
